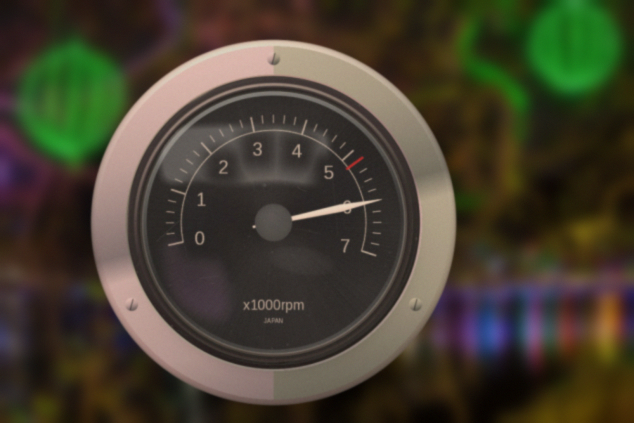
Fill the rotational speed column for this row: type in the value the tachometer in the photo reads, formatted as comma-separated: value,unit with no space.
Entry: 6000,rpm
